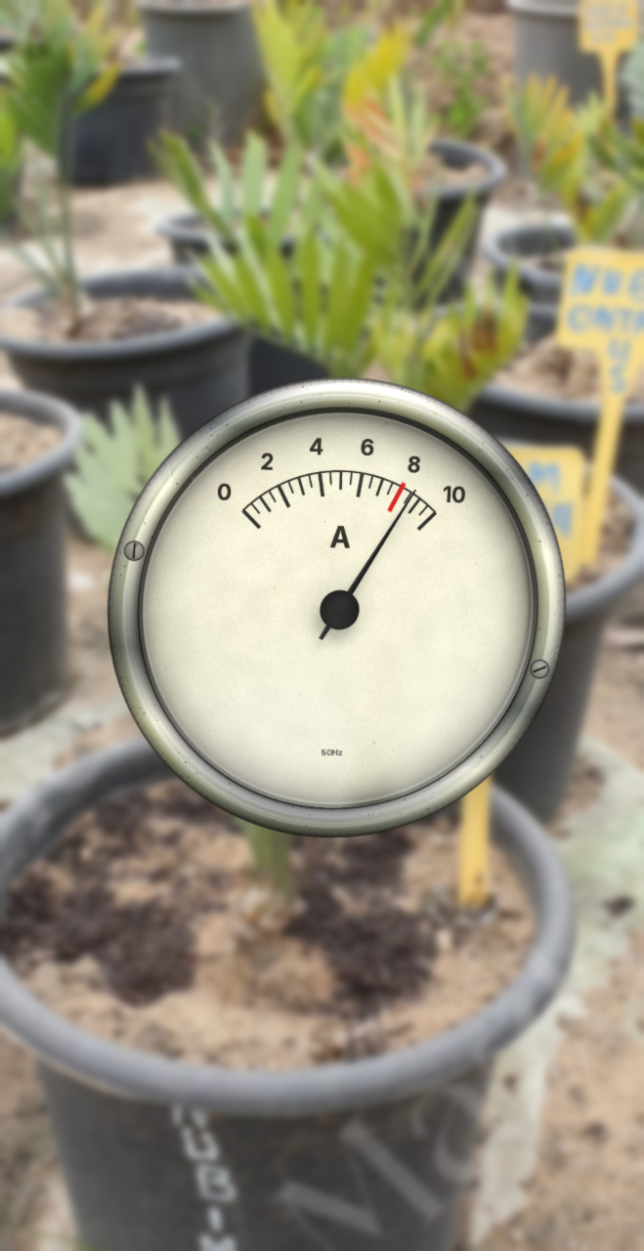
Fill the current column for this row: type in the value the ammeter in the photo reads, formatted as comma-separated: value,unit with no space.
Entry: 8.5,A
